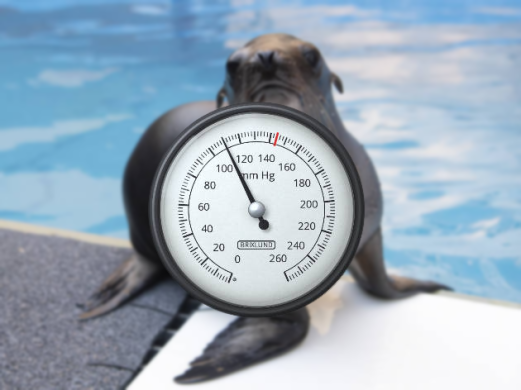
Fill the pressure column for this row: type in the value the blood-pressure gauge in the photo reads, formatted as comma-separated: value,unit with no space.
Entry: 110,mmHg
